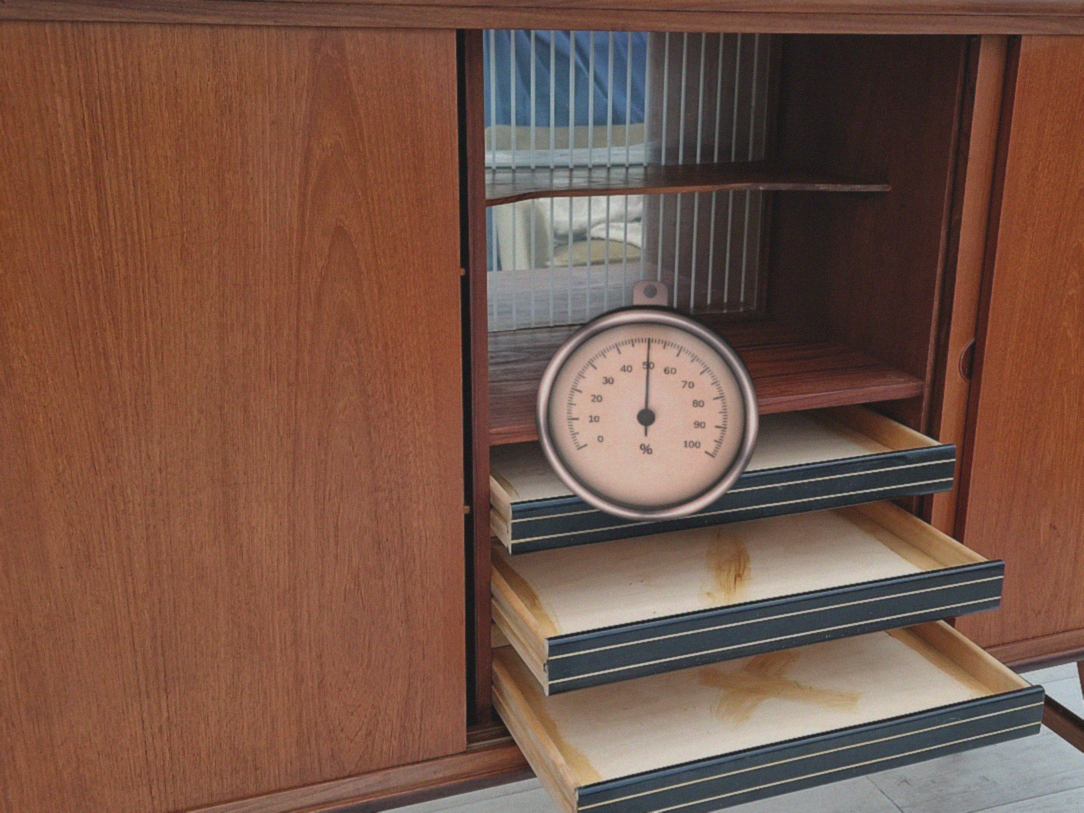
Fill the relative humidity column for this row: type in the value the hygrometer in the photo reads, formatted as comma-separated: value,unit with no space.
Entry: 50,%
